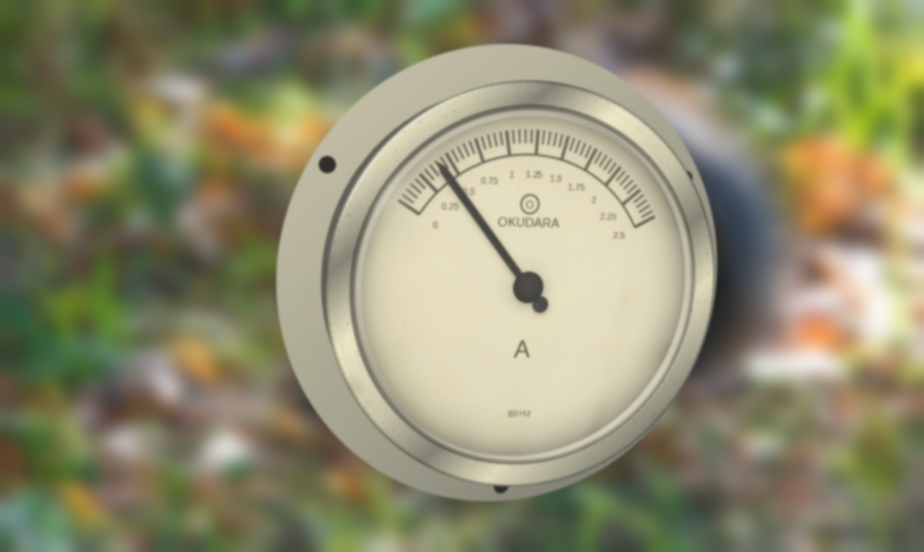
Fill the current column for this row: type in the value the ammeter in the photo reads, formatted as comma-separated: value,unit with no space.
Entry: 0.4,A
